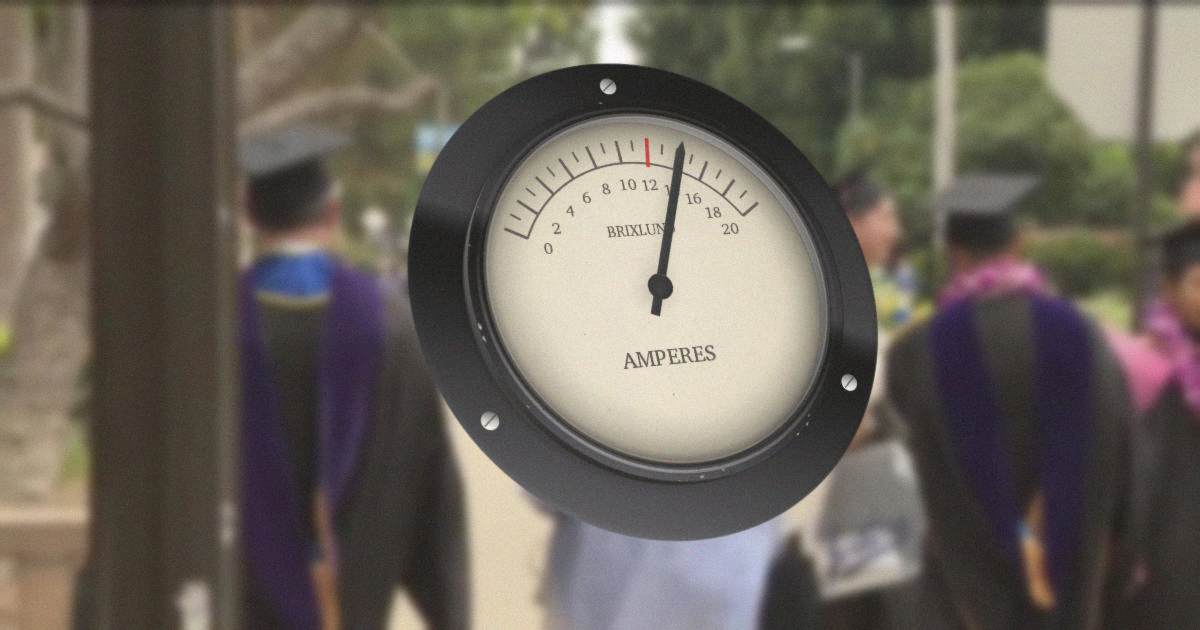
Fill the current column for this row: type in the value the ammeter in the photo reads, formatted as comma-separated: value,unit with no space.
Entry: 14,A
